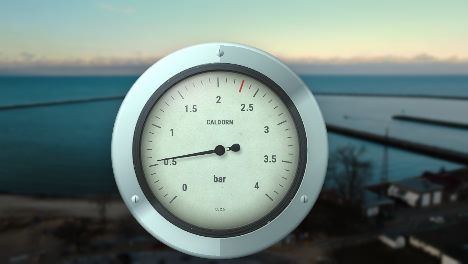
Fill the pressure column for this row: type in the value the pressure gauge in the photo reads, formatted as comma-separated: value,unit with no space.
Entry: 0.55,bar
